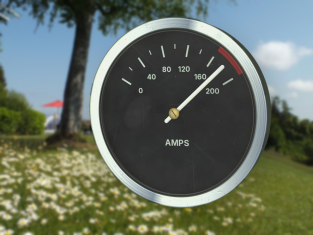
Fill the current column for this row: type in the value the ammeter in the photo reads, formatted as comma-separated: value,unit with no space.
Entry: 180,A
